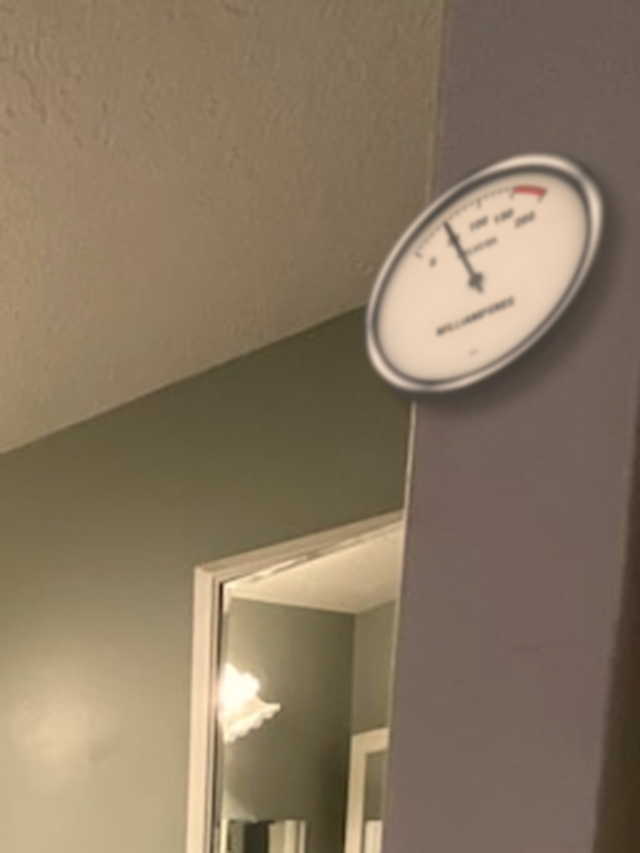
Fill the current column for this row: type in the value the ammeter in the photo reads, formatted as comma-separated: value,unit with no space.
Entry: 50,mA
